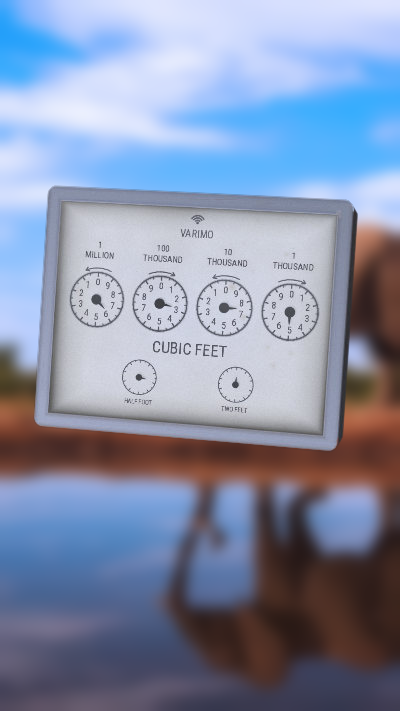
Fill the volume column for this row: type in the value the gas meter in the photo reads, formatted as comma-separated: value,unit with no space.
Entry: 627500,ft³
